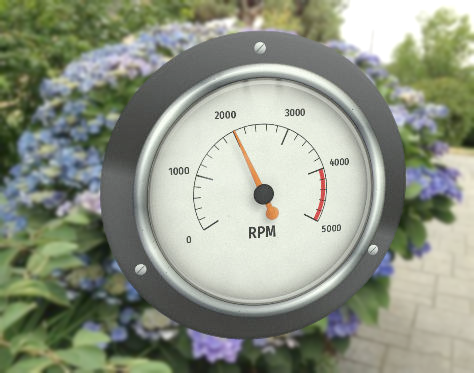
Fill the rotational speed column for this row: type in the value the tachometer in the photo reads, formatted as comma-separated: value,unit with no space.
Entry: 2000,rpm
